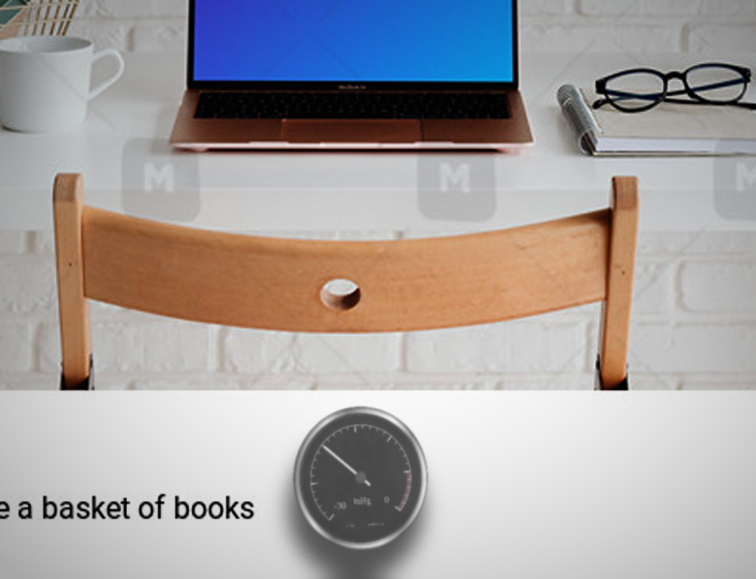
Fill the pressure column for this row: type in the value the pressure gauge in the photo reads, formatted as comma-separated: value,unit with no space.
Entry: -20,inHg
